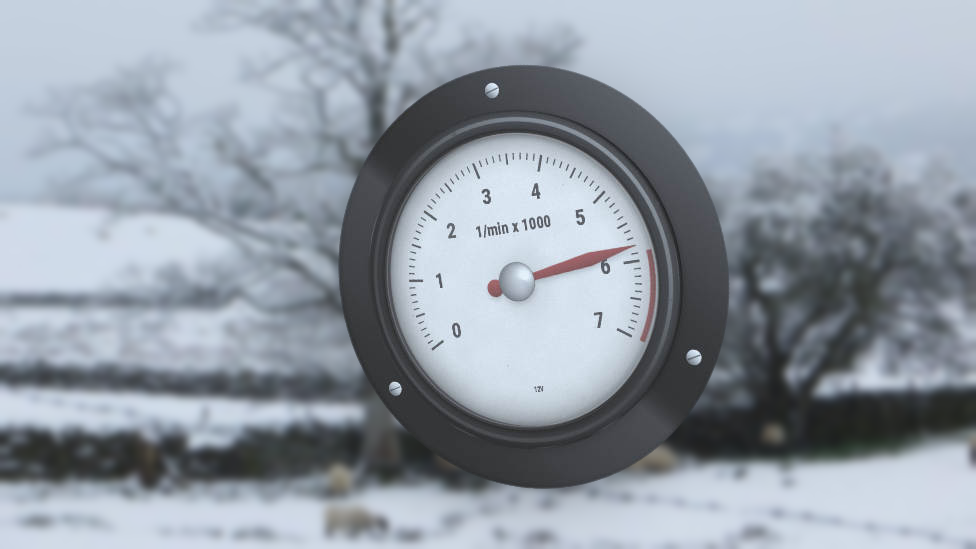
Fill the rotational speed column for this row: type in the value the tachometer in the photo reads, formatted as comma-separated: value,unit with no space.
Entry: 5800,rpm
